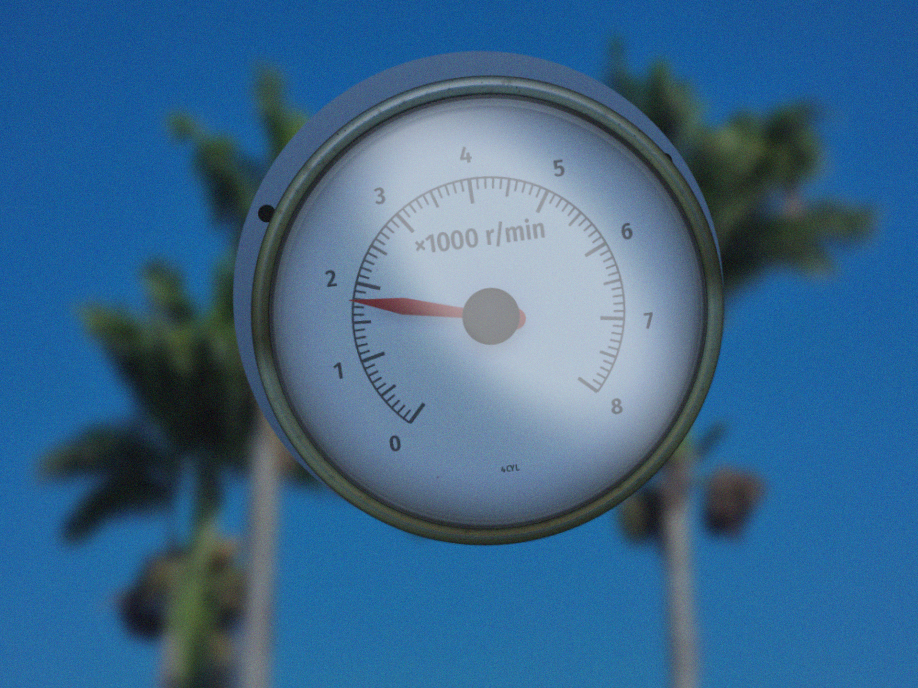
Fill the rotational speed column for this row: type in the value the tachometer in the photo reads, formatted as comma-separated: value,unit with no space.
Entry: 1800,rpm
